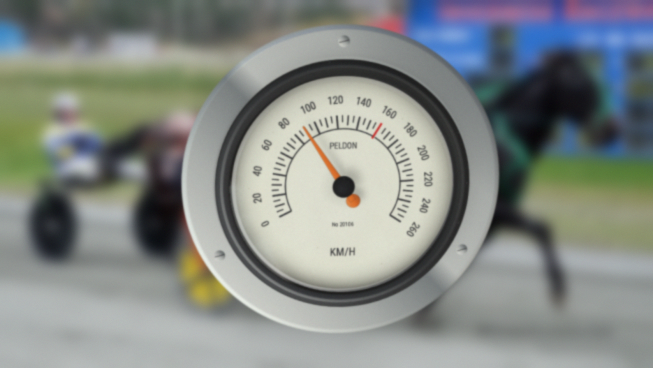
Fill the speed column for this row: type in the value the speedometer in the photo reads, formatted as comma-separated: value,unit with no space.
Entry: 90,km/h
